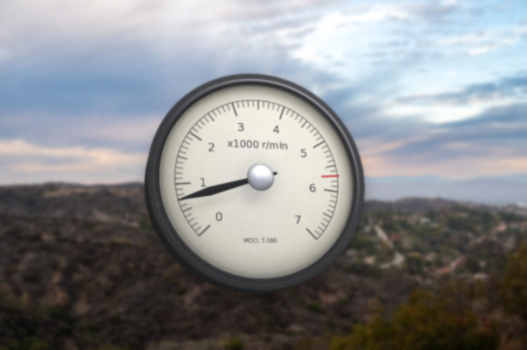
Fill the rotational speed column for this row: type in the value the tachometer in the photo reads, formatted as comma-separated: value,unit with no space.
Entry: 700,rpm
